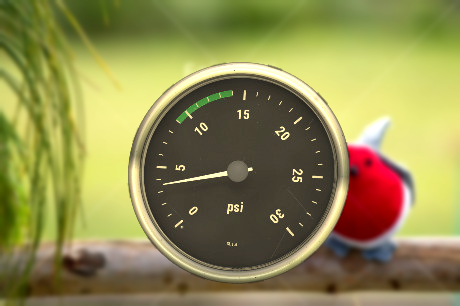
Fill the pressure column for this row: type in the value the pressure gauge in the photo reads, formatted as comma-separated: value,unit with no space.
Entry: 3.5,psi
